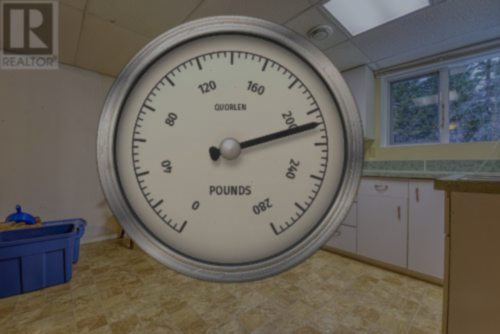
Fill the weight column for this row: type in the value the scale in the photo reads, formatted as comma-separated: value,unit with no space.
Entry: 208,lb
